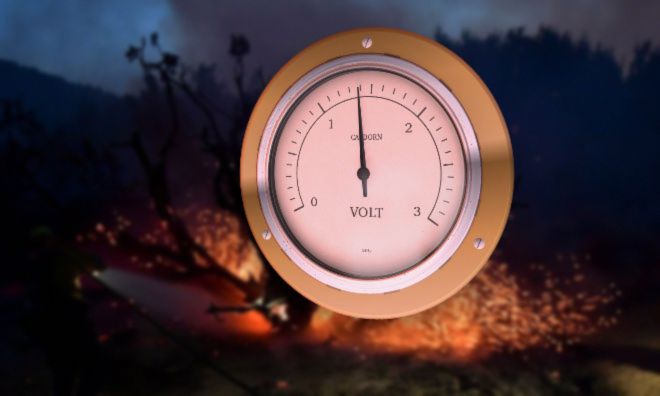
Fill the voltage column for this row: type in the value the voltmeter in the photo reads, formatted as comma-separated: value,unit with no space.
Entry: 1.4,V
